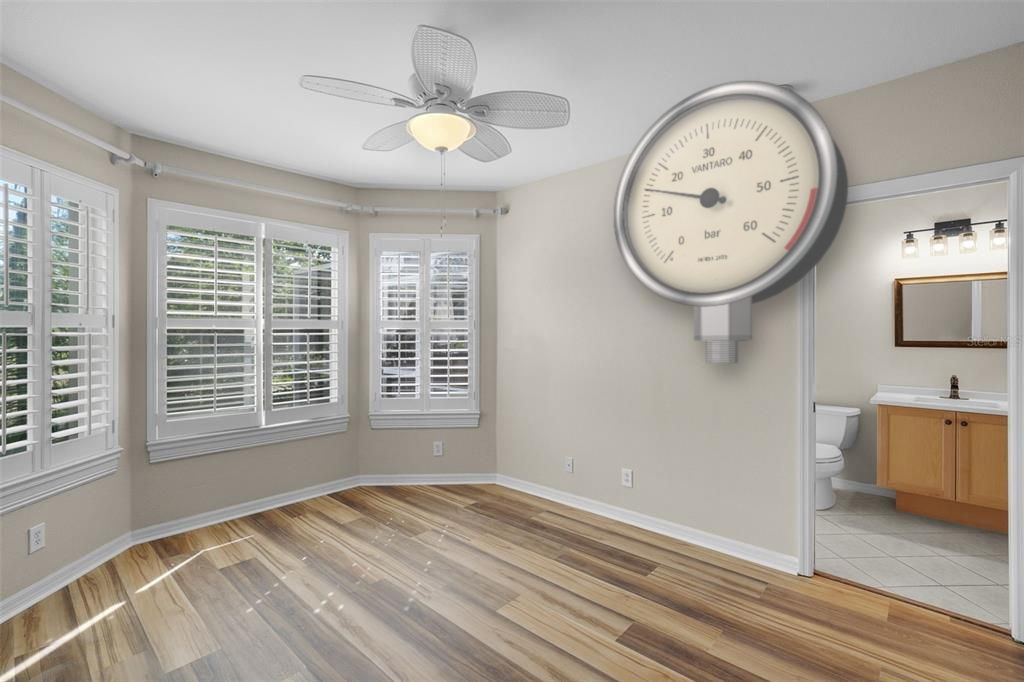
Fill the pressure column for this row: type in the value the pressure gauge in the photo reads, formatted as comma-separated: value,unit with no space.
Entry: 15,bar
